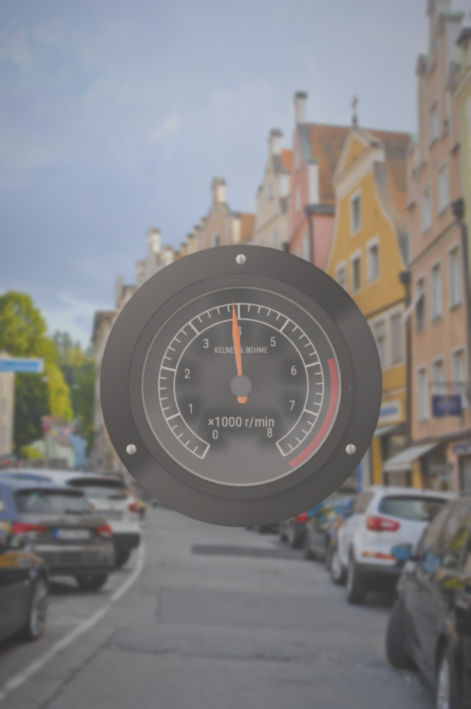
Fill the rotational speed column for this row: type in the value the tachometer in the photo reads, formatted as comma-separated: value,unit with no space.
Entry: 3900,rpm
